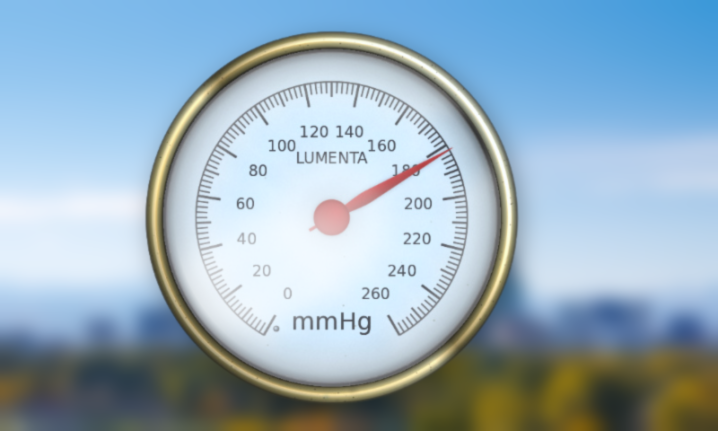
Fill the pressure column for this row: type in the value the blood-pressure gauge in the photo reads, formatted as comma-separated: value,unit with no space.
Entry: 182,mmHg
